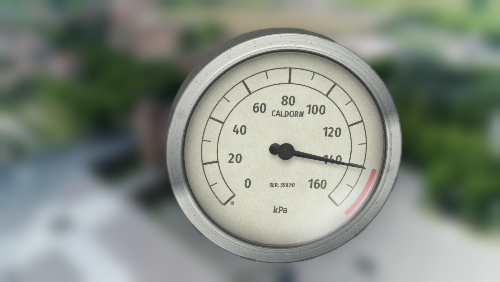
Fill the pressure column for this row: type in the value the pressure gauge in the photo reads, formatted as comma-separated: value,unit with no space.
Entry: 140,kPa
